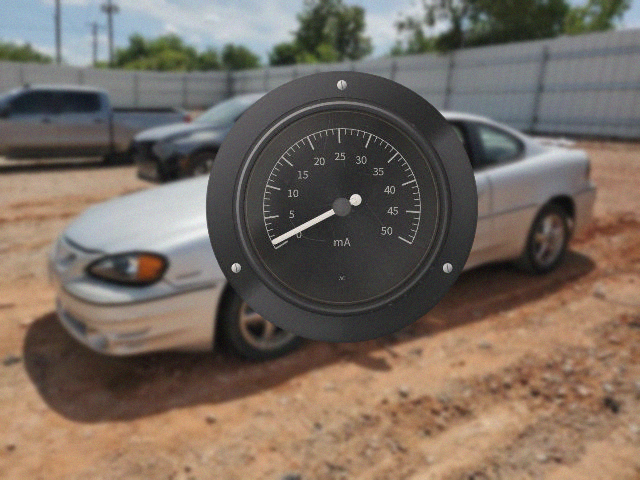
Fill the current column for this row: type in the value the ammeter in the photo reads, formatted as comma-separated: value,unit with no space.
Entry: 1,mA
